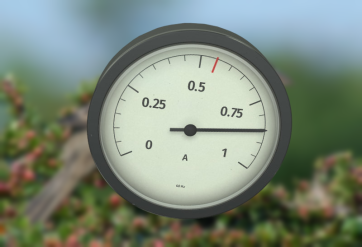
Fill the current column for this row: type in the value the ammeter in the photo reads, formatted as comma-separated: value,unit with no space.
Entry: 0.85,A
